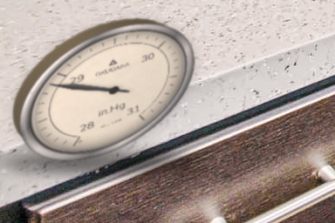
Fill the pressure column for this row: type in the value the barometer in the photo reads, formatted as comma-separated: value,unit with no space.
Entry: 28.9,inHg
